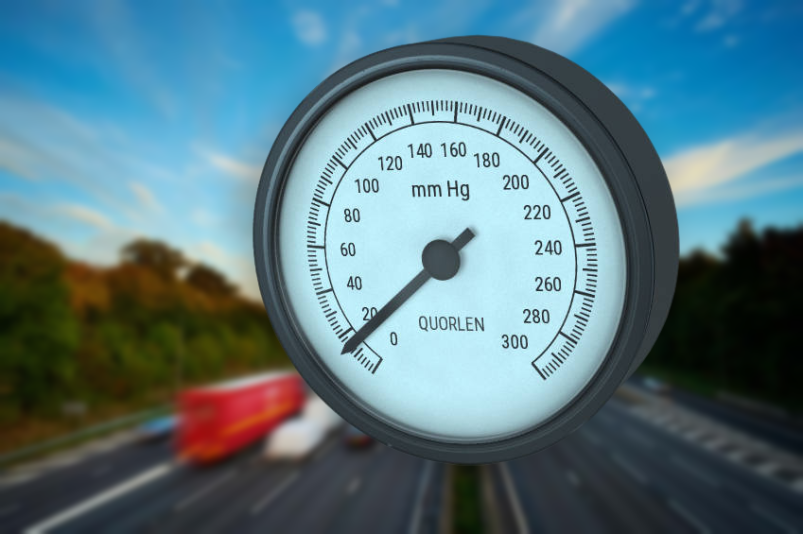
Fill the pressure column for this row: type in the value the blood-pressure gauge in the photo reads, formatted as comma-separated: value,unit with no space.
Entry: 14,mmHg
